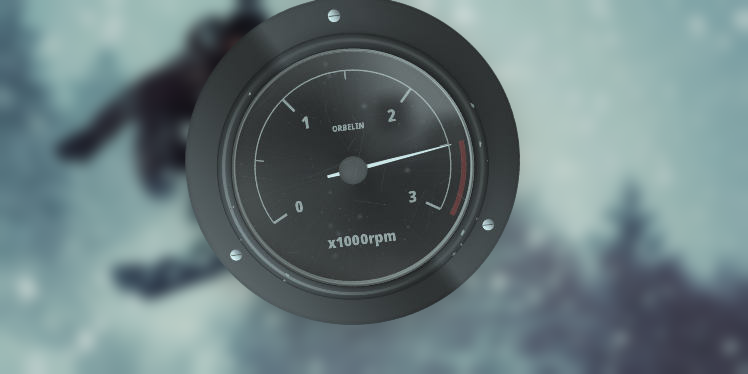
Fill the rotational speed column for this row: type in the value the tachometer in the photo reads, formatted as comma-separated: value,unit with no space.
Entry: 2500,rpm
